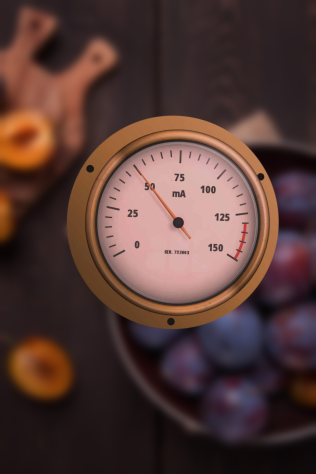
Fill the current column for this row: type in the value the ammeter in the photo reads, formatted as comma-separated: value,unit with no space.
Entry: 50,mA
